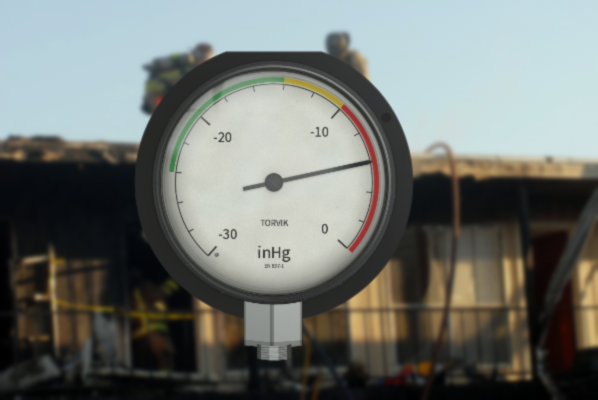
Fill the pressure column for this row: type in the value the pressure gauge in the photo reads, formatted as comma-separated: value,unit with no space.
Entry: -6,inHg
